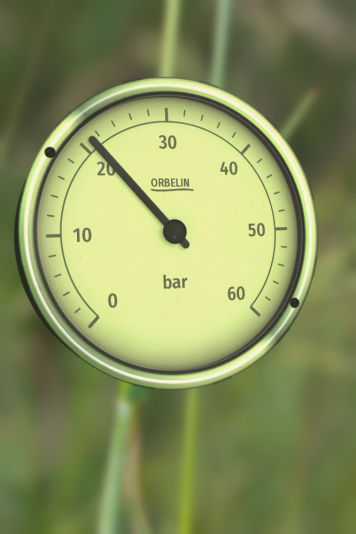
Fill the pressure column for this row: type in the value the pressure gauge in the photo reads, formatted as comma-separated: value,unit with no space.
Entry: 21,bar
